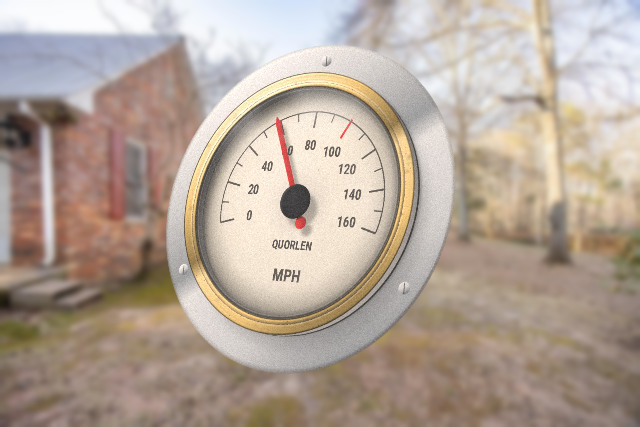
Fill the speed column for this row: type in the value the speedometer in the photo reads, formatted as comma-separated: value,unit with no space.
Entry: 60,mph
